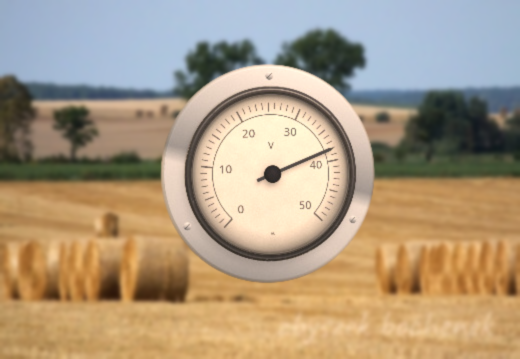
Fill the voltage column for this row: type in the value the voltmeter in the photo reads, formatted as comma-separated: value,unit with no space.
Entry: 38,V
